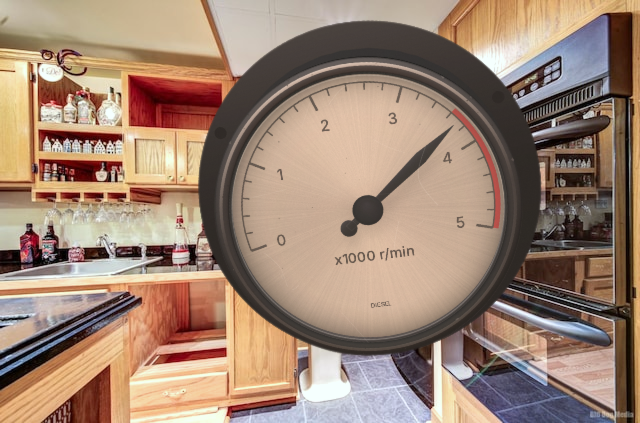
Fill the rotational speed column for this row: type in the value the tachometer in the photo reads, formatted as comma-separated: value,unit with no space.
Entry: 3700,rpm
